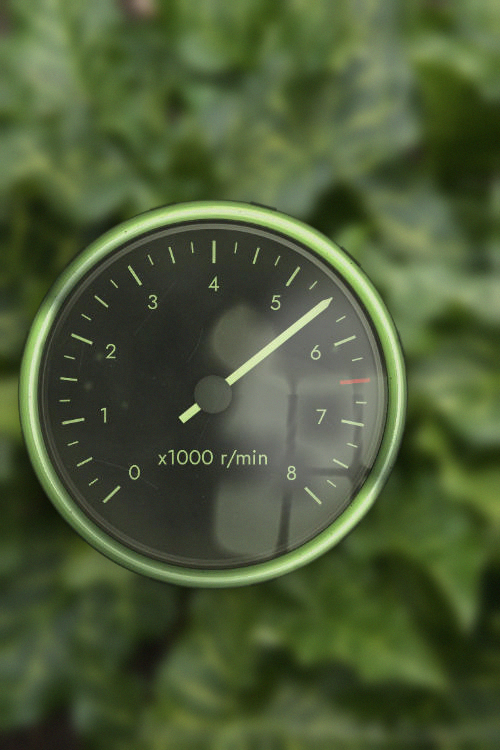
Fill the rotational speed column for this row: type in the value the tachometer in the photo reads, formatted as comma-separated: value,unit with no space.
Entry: 5500,rpm
